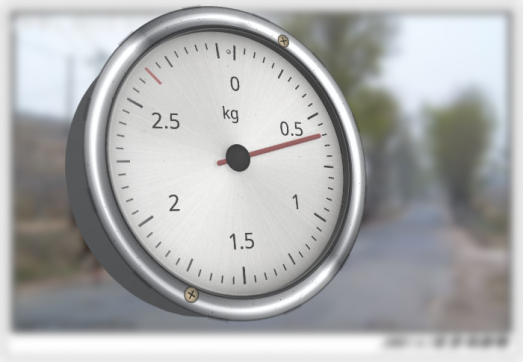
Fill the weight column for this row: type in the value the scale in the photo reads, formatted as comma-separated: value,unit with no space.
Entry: 0.6,kg
